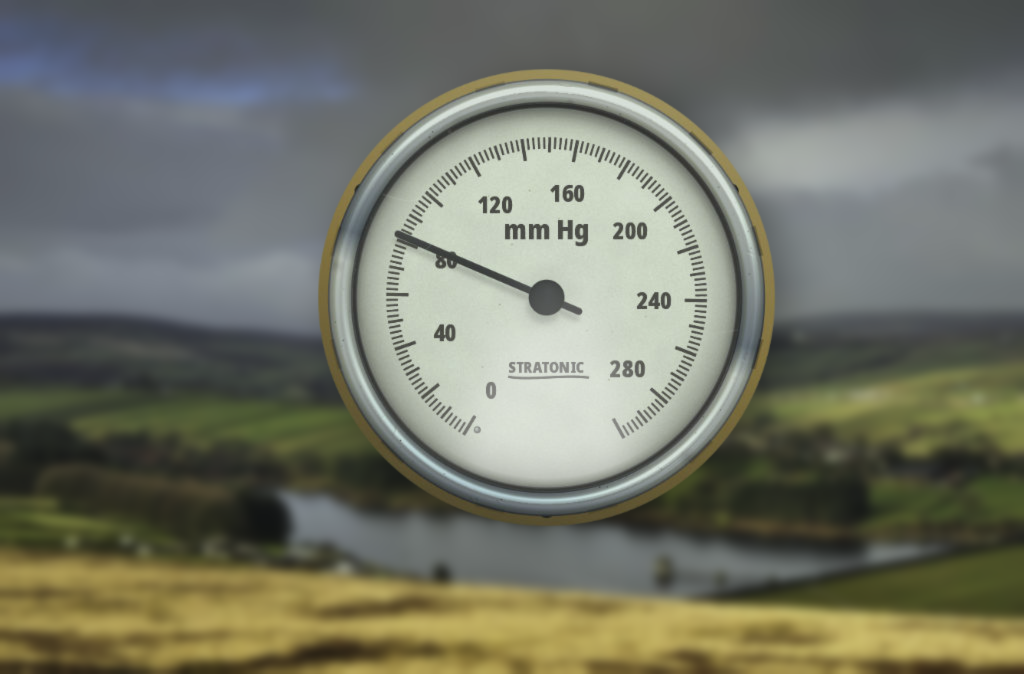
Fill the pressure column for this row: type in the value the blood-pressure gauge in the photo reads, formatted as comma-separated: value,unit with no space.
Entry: 82,mmHg
